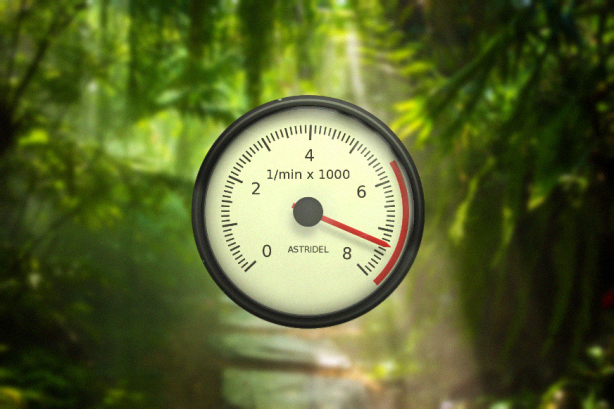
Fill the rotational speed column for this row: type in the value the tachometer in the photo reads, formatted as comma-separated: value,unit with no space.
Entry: 7300,rpm
